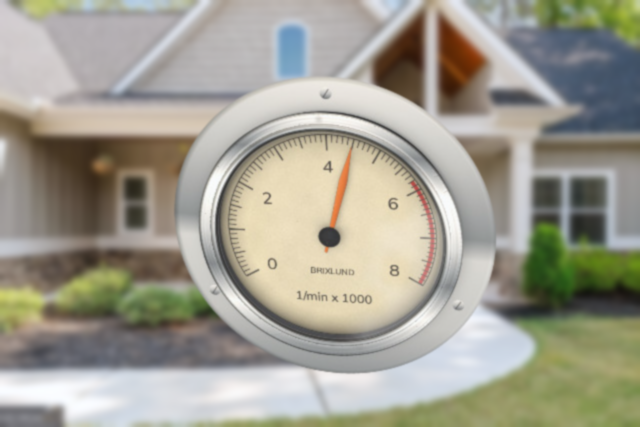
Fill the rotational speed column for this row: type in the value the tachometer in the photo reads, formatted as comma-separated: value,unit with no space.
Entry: 4500,rpm
